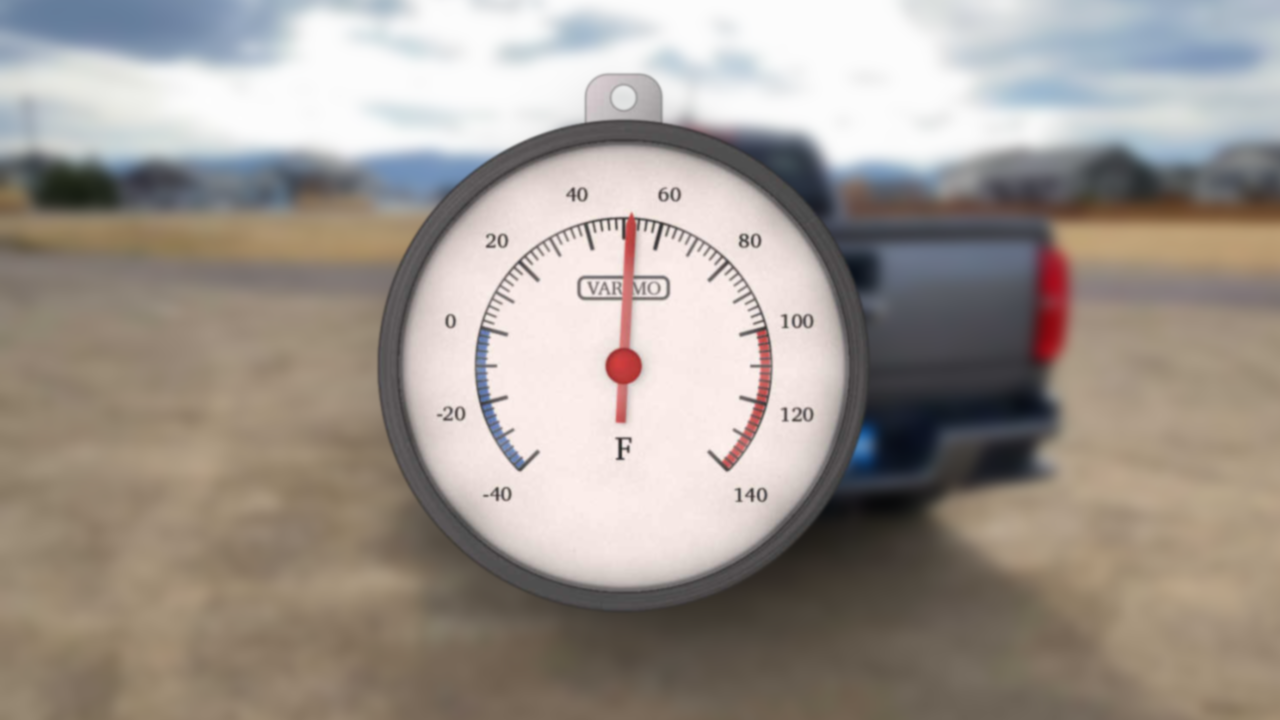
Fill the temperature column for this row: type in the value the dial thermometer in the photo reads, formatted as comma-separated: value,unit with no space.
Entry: 52,°F
